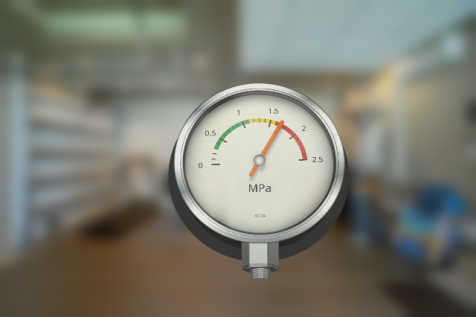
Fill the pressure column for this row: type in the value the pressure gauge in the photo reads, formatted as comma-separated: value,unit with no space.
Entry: 1.7,MPa
